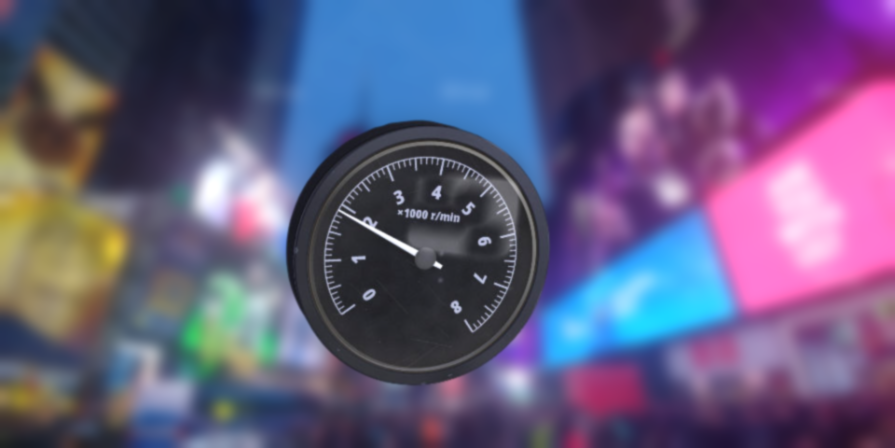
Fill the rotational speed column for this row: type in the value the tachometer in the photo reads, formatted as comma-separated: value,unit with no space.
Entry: 1900,rpm
